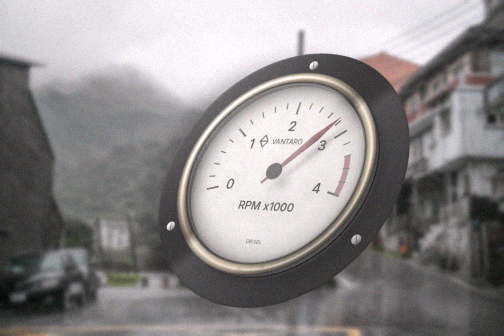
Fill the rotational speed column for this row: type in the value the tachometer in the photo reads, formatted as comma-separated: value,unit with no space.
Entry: 2800,rpm
